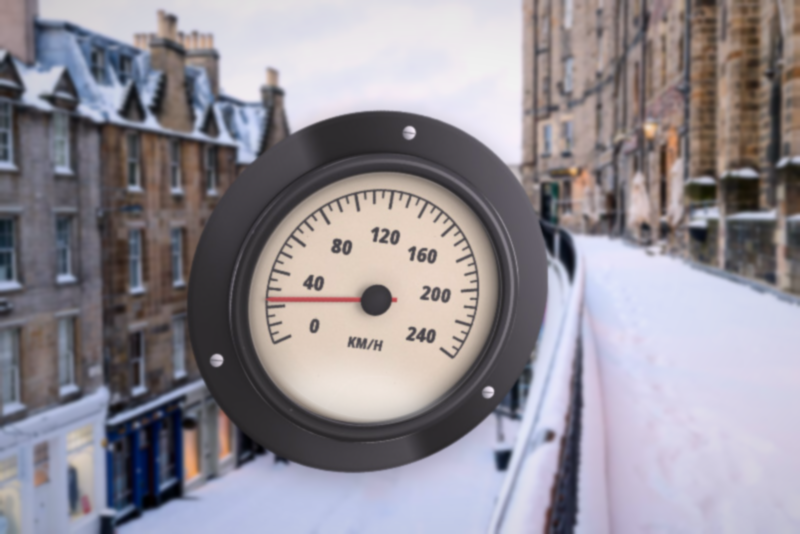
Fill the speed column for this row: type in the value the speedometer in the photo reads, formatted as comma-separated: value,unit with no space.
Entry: 25,km/h
